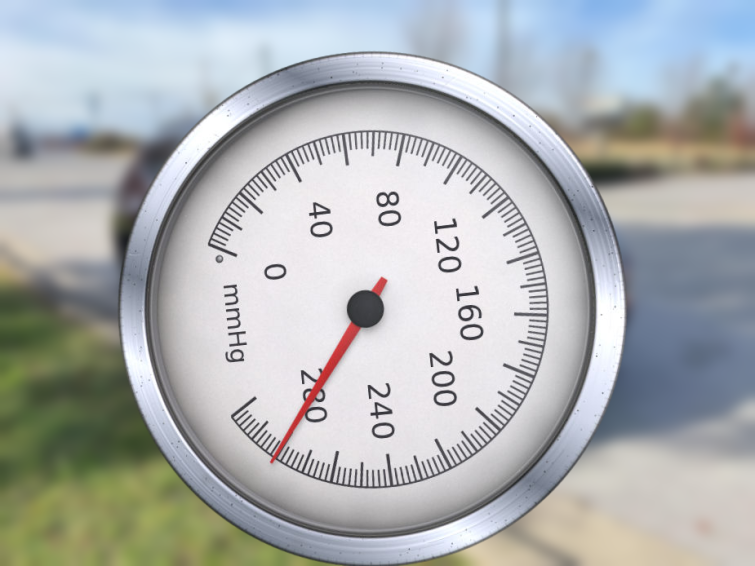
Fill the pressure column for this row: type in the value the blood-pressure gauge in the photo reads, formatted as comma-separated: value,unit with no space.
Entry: 280,mmHg
